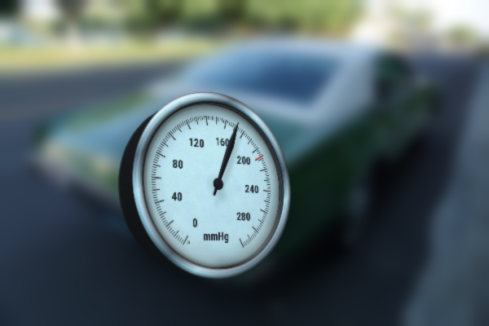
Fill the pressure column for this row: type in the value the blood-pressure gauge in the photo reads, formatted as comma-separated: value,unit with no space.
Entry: 170,mmHg
